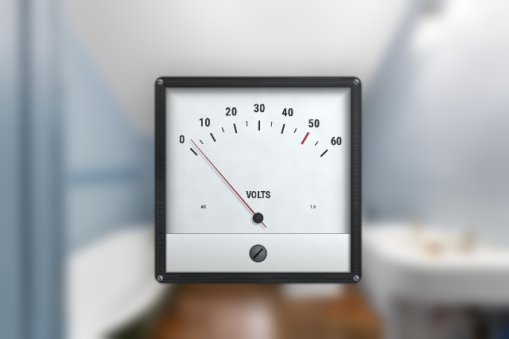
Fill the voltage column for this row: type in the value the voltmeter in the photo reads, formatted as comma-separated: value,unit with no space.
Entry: 2.5,V
